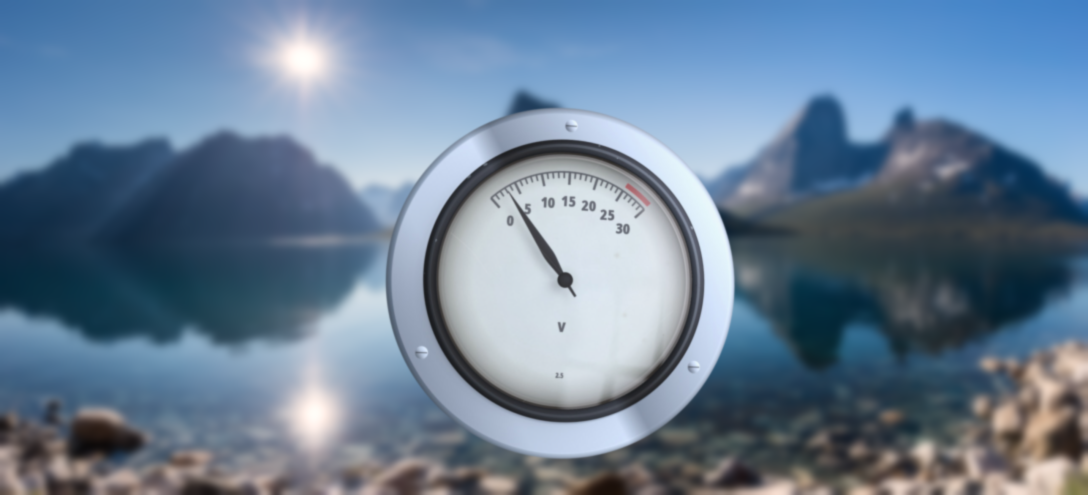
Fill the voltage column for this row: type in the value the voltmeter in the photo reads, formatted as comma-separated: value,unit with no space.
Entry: 3,V
